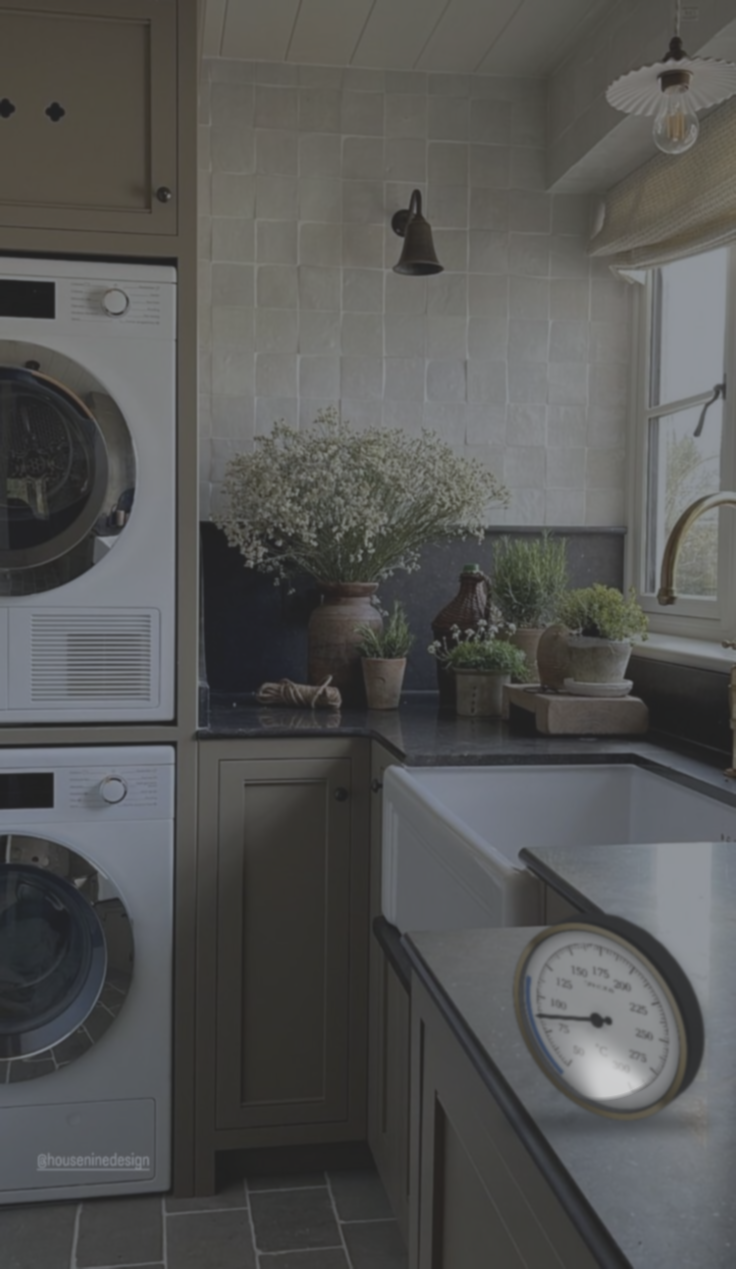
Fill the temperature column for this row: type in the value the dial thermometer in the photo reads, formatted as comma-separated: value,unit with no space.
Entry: 87.5,°C
